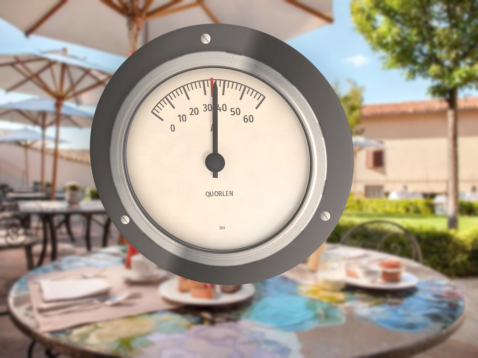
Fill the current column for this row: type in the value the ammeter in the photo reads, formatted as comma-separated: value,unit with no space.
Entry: 36,A
